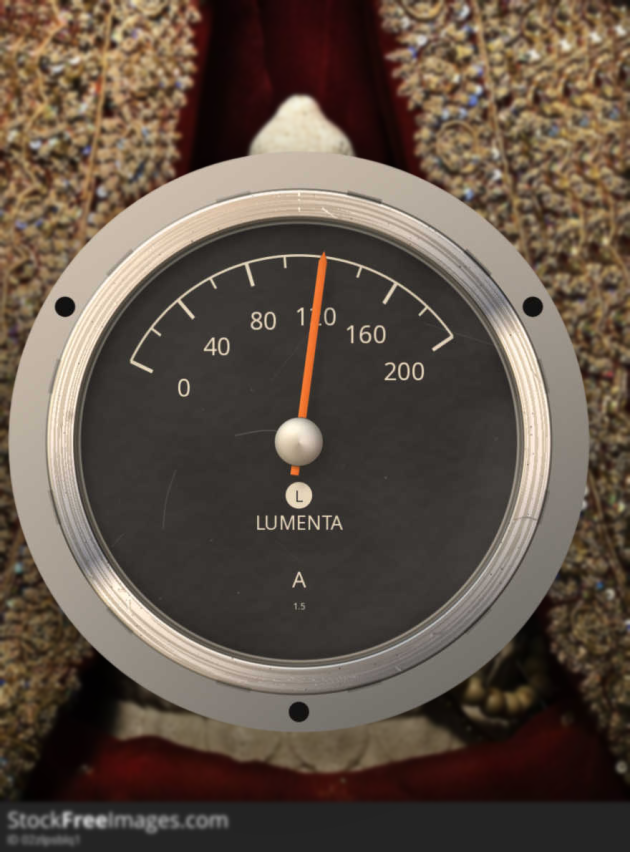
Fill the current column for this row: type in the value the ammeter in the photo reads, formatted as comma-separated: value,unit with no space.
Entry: 120,A
